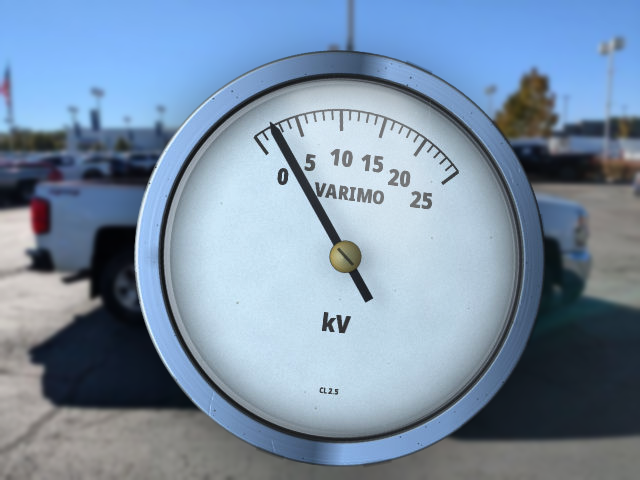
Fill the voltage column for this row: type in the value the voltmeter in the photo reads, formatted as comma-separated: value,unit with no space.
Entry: 2,kV
